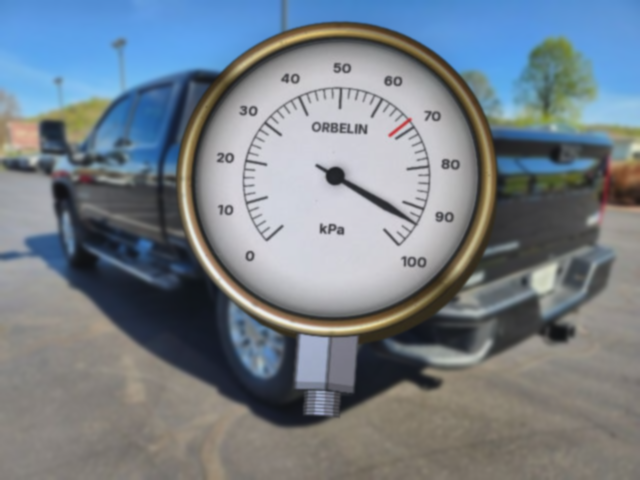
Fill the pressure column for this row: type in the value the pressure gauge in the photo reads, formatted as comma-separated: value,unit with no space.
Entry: 94,kPa
